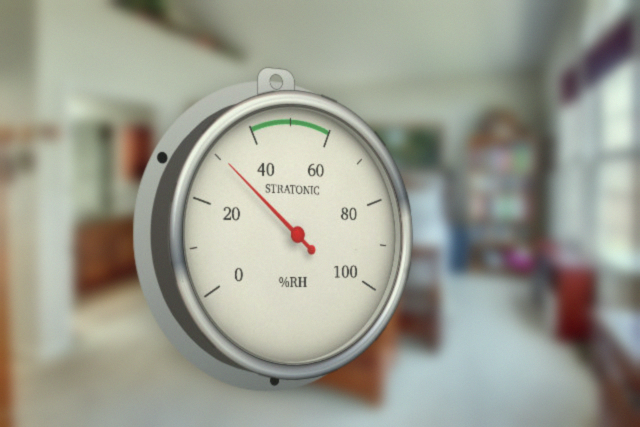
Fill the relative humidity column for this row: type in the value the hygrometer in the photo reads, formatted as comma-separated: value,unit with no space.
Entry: 30,%
